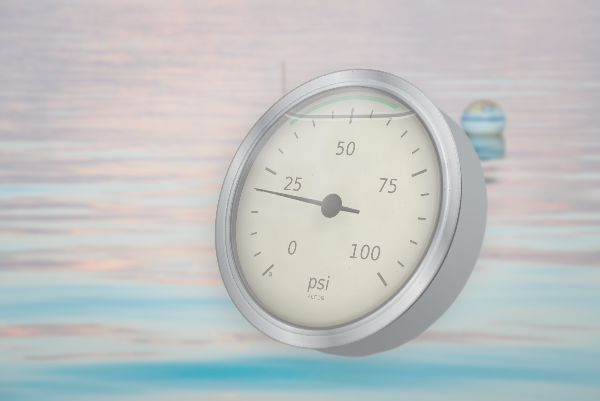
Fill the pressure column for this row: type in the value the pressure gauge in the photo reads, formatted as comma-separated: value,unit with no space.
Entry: 20,psi
